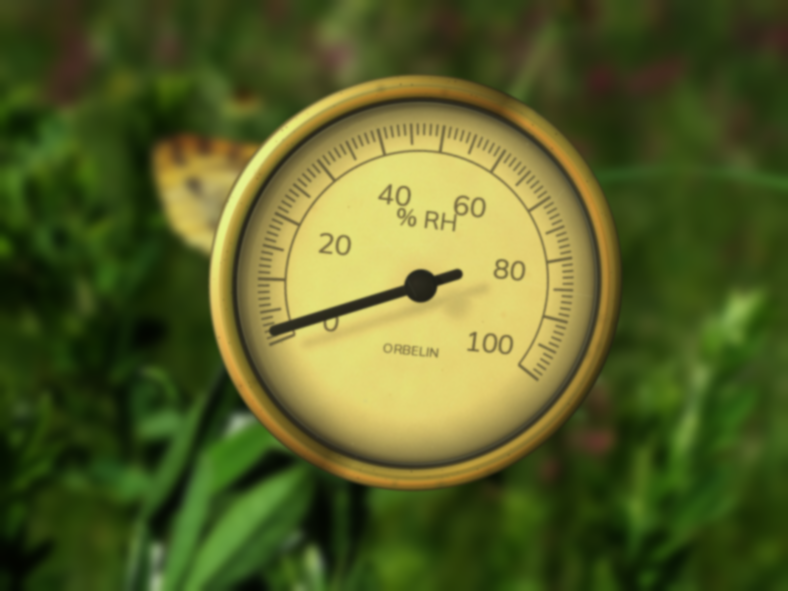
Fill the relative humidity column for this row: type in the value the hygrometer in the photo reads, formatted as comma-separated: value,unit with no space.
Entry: 2,%
